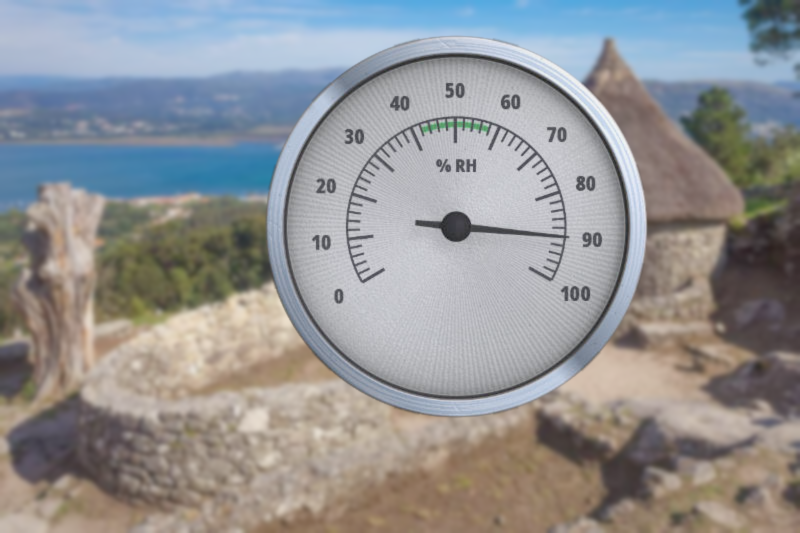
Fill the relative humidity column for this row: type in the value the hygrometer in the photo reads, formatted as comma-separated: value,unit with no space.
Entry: 90,%
